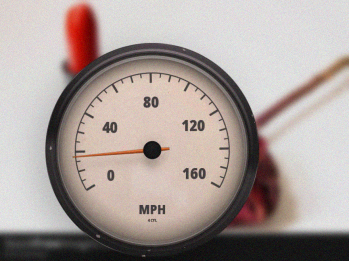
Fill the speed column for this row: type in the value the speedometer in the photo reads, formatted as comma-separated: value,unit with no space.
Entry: 17.5,mph
